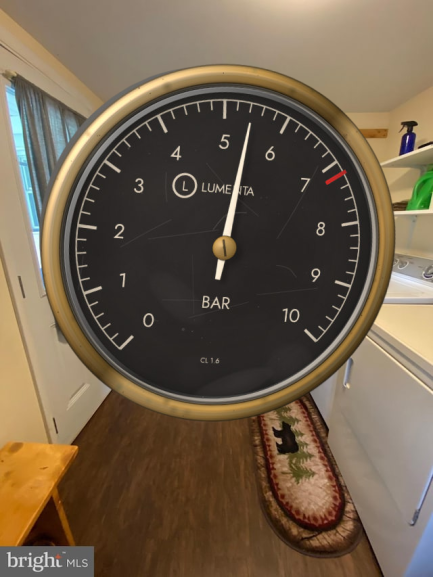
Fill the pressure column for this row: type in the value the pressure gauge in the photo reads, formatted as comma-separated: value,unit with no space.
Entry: 5.4,bar
